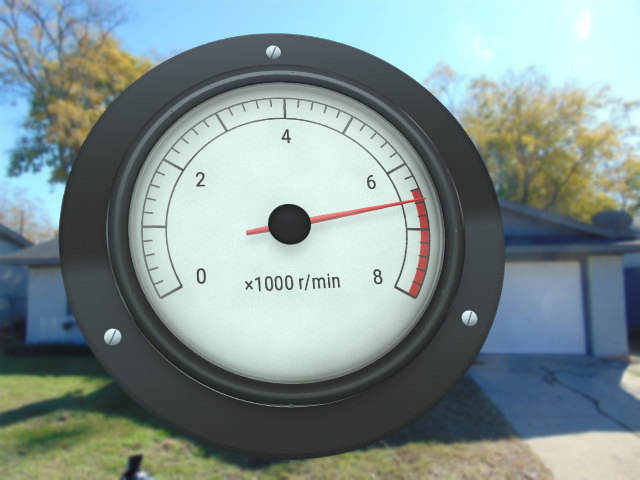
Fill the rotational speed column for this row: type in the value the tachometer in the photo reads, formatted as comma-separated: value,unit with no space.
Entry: 6600,rpm
